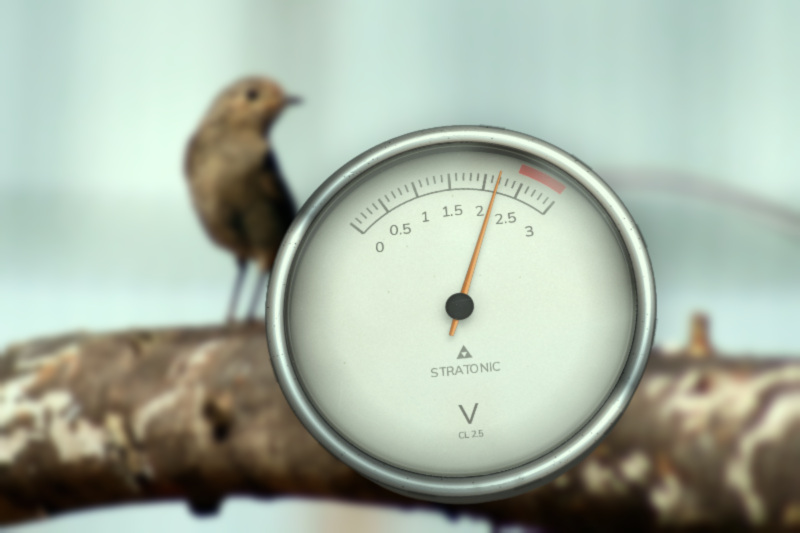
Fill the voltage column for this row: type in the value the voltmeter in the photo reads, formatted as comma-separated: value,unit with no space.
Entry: 2.2,V
